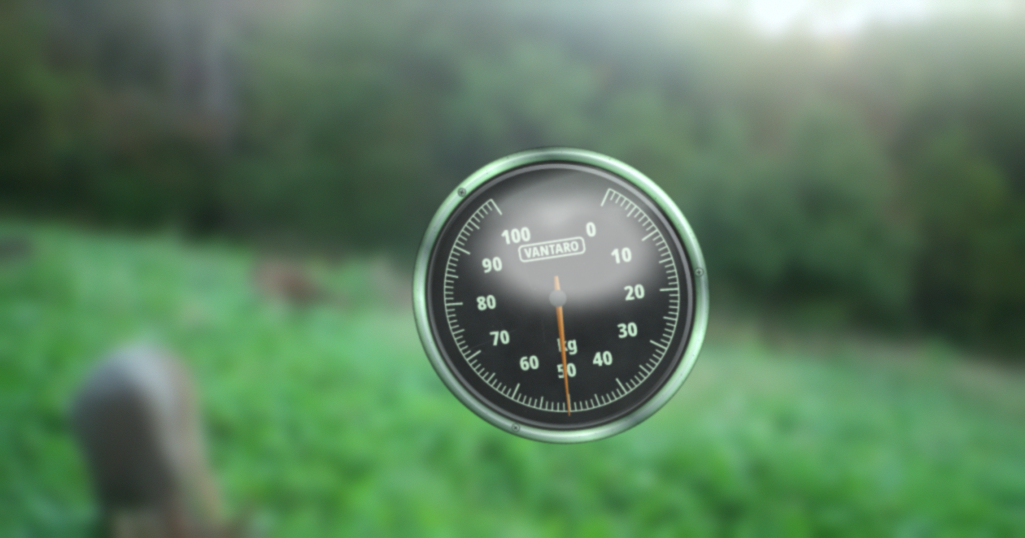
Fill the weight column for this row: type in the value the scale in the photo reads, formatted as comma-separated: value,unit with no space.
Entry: 50,kg
